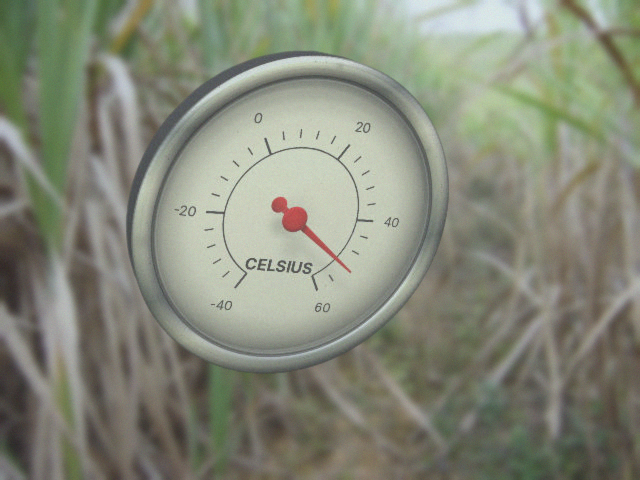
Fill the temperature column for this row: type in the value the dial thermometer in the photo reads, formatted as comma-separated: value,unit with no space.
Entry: 52,°C
